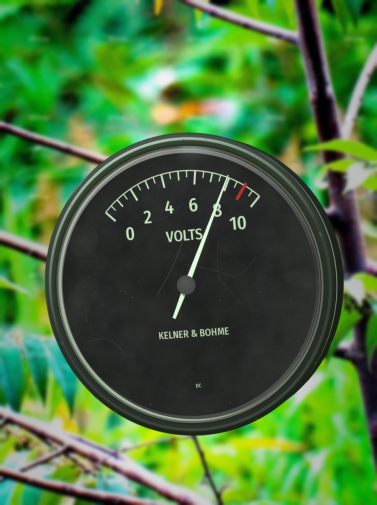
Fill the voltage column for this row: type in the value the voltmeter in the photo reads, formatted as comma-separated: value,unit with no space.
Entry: 8,V
